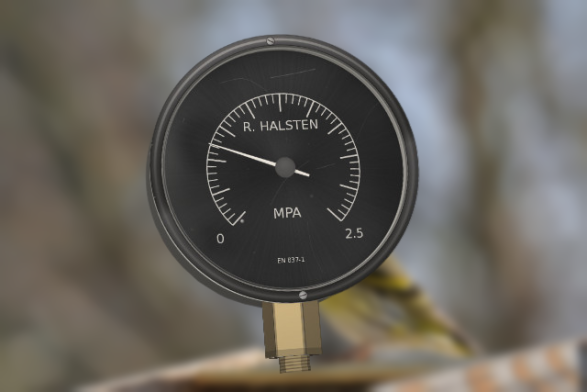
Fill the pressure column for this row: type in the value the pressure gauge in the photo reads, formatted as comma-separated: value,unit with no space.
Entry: 0.6,MPa
